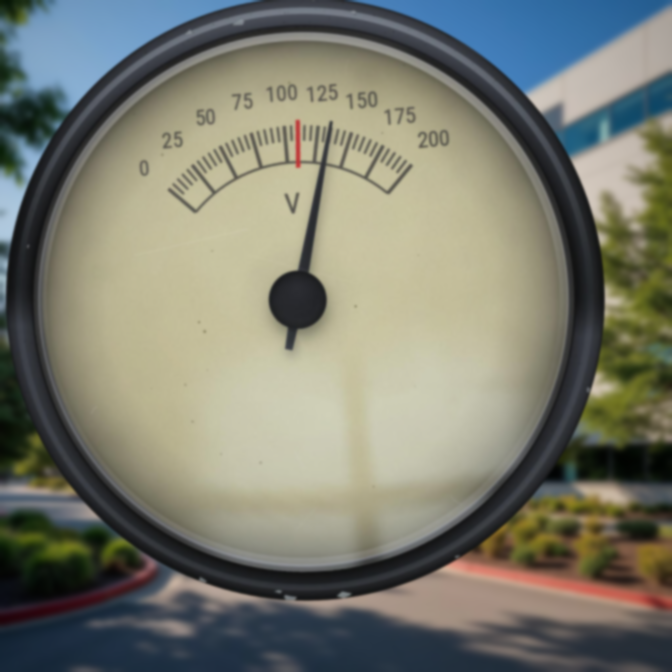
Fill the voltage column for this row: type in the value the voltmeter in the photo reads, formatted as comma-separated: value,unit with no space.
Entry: 135,V
